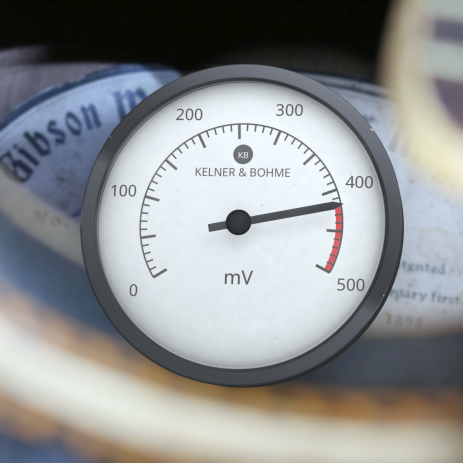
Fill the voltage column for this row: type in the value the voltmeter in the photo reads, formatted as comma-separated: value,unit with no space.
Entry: 420,mV
